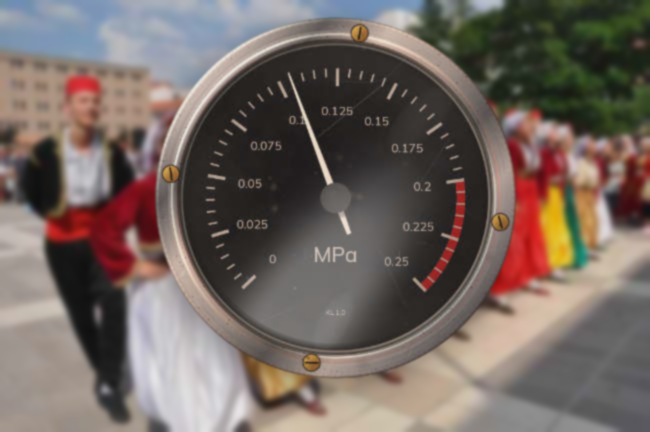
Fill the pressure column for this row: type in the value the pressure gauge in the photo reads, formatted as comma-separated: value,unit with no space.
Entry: 0.105,MPa
